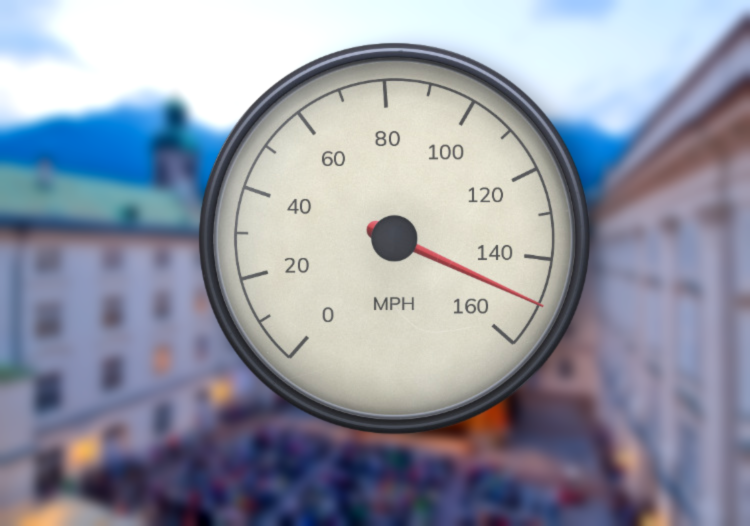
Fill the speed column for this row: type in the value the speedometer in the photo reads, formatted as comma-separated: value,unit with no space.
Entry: 150,mph
